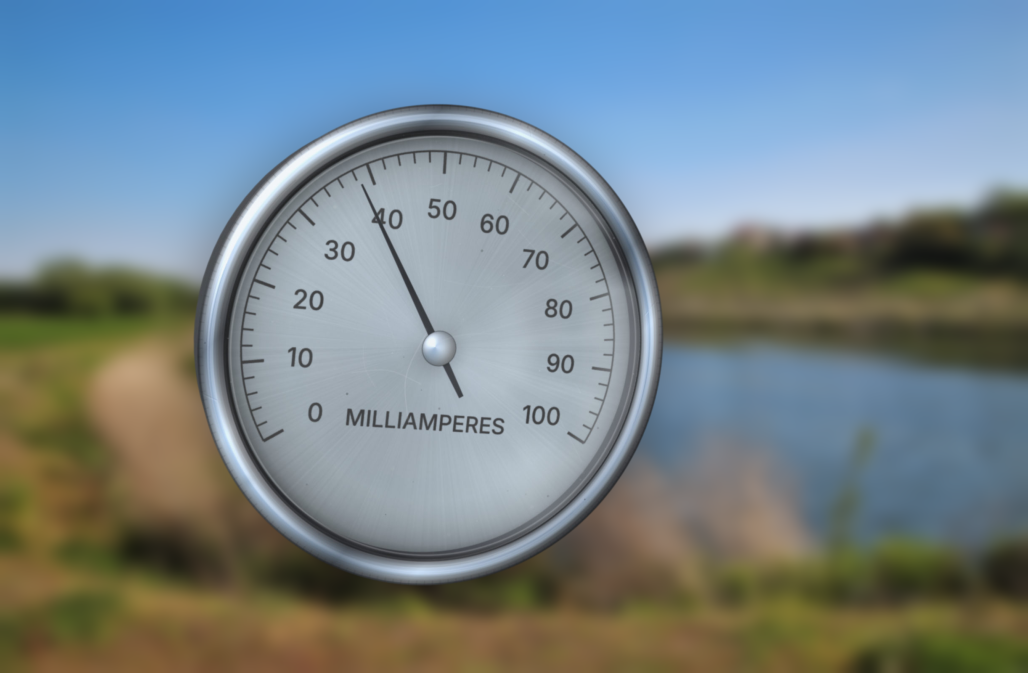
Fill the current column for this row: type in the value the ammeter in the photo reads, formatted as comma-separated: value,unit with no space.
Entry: 38,mA
